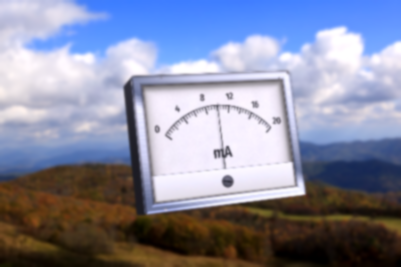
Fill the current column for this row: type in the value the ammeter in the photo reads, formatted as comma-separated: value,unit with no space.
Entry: 10,mA
